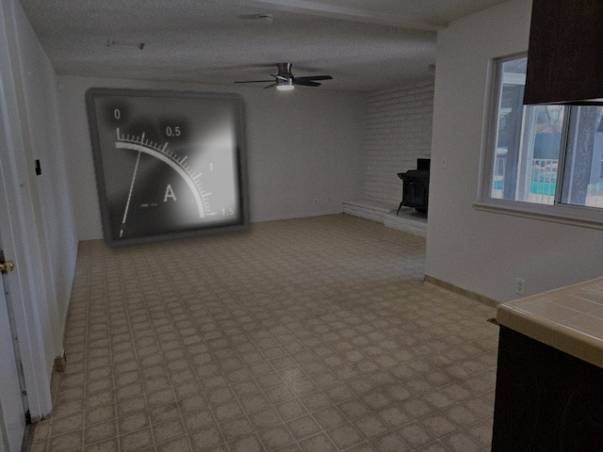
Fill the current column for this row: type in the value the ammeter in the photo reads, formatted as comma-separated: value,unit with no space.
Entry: 0.25,A
